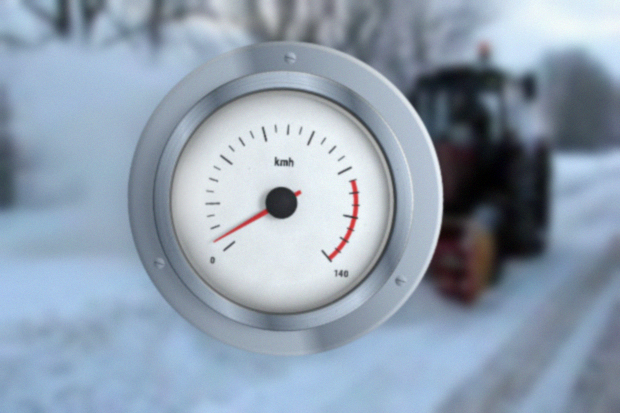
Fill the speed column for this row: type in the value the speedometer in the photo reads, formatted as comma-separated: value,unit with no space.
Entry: 5,km/h
